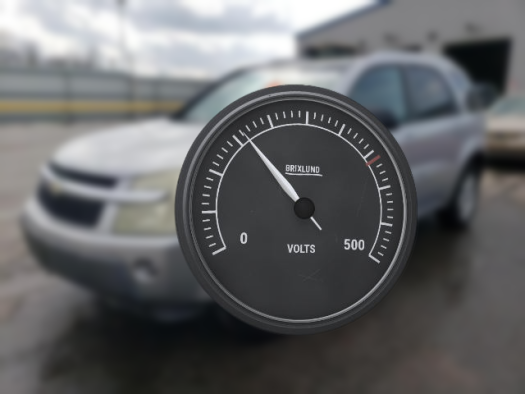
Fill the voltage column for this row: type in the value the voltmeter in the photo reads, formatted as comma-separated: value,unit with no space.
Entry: 160,V
